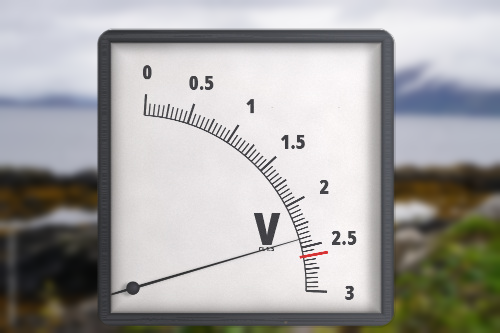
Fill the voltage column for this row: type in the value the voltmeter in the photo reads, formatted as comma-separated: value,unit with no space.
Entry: 2.4,V
